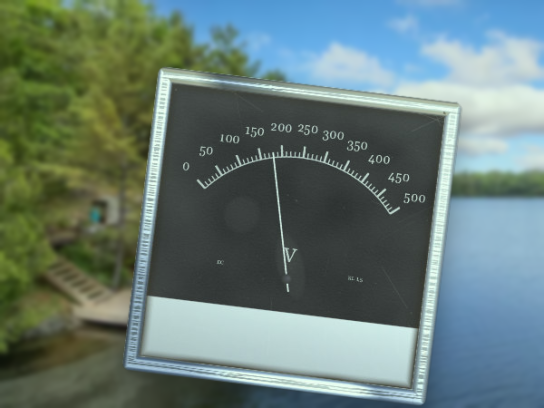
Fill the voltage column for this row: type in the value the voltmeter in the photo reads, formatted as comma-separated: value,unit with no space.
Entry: 180,V
